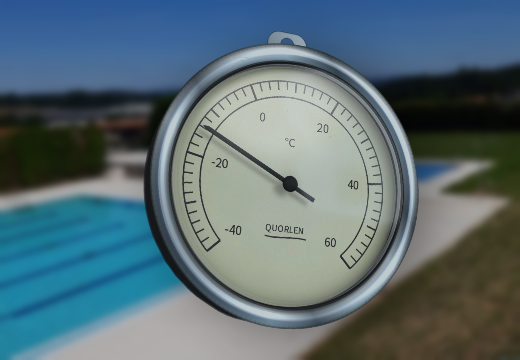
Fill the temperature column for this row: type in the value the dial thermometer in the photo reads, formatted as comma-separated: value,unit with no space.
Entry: -14,°C
